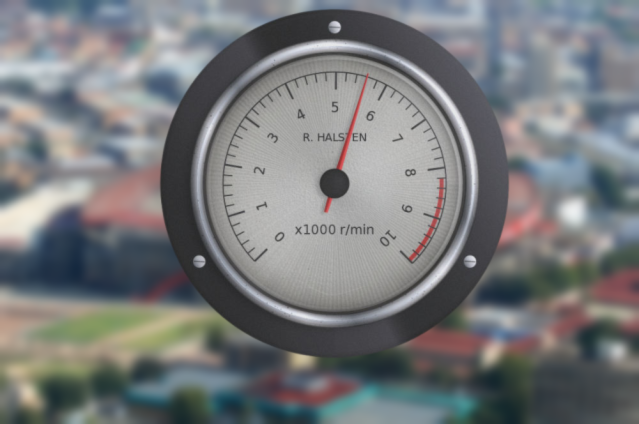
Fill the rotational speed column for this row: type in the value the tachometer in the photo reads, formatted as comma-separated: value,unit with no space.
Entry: 5600,rpm
